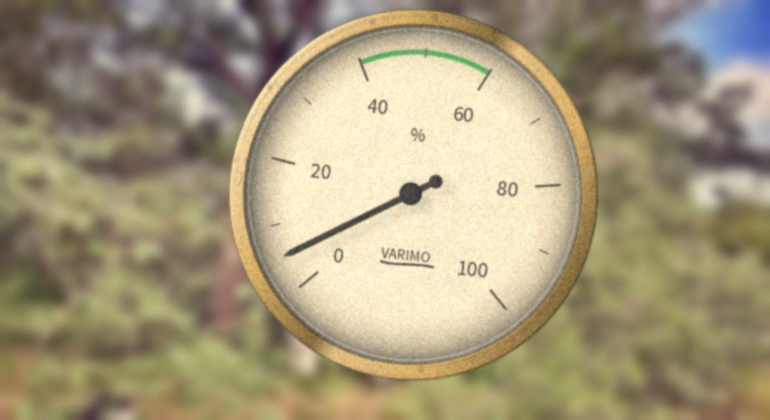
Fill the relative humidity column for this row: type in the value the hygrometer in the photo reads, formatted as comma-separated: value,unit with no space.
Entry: 5,%
